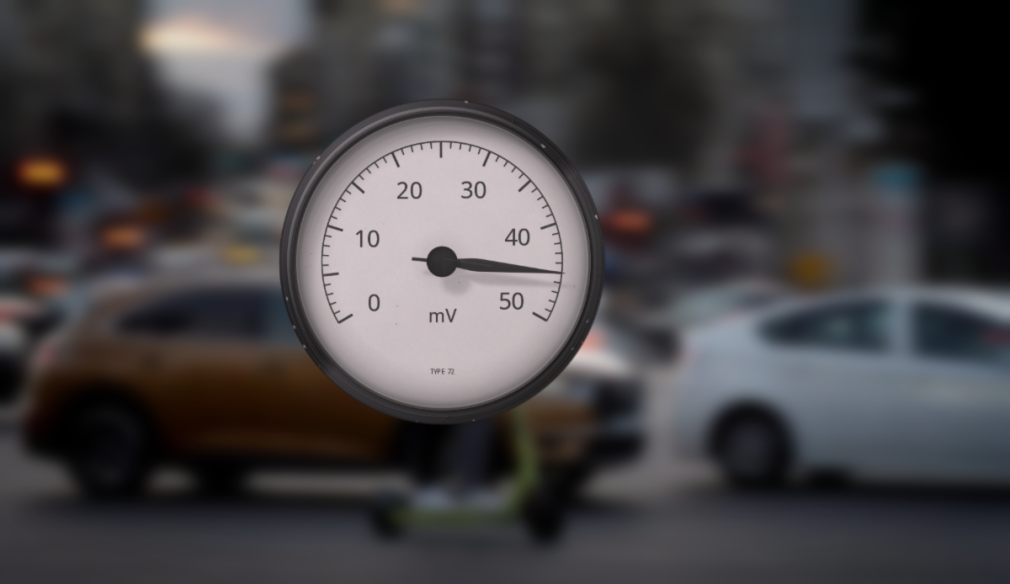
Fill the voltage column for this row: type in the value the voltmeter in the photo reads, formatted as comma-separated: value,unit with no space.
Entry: 45,mV
